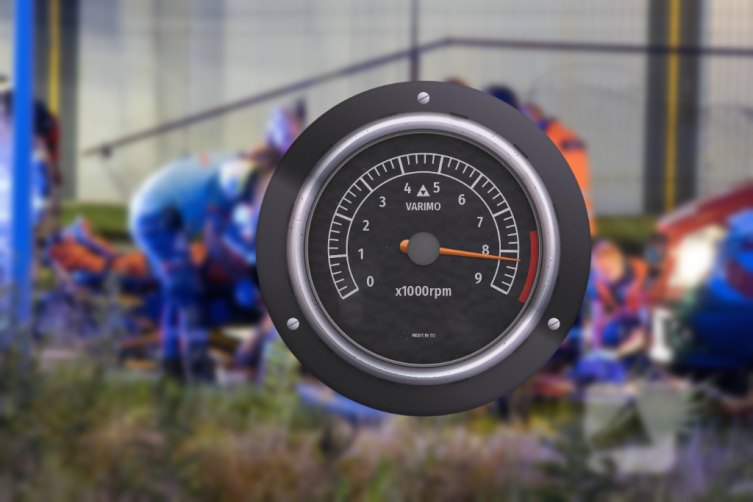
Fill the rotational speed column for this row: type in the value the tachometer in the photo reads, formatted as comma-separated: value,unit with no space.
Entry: 8200,rpm
